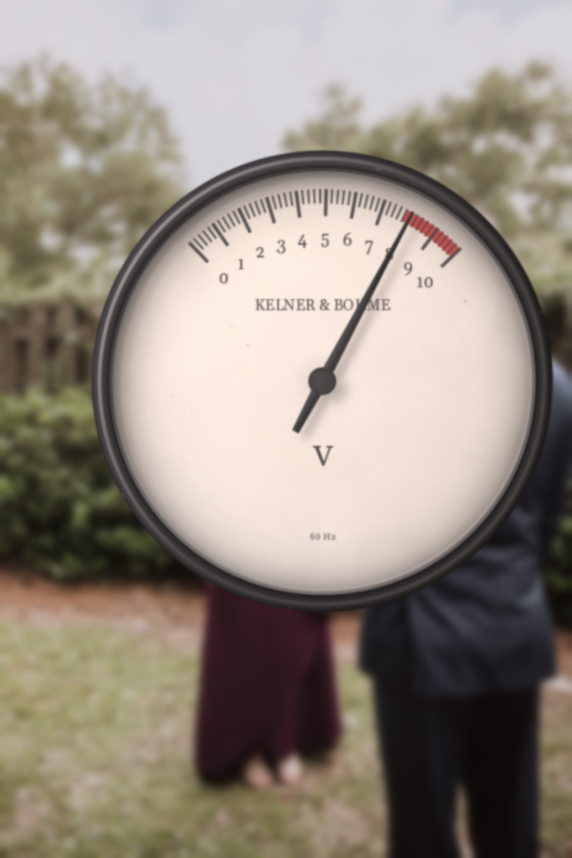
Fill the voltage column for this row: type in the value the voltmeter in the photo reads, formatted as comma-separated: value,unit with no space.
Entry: 8,V
